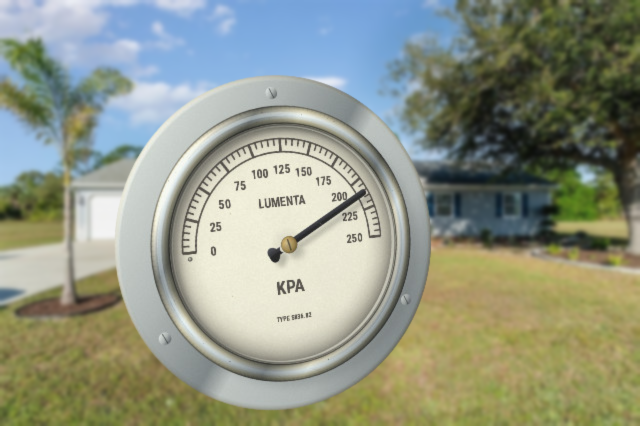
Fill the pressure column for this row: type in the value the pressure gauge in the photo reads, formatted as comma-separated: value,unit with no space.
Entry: 210,kPa
